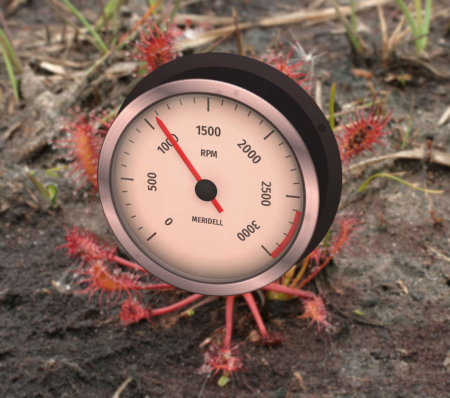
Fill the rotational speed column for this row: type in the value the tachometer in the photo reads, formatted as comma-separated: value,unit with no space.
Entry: 1100,rpm
